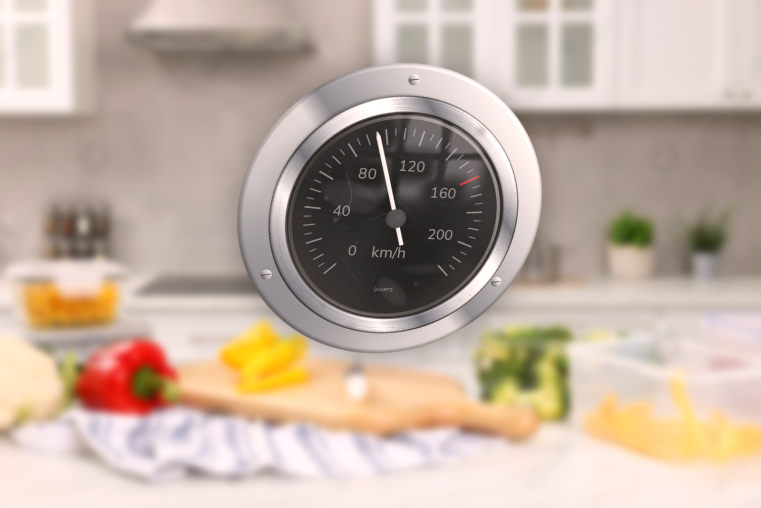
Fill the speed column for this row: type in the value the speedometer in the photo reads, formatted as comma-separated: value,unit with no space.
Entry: 95,km/h
